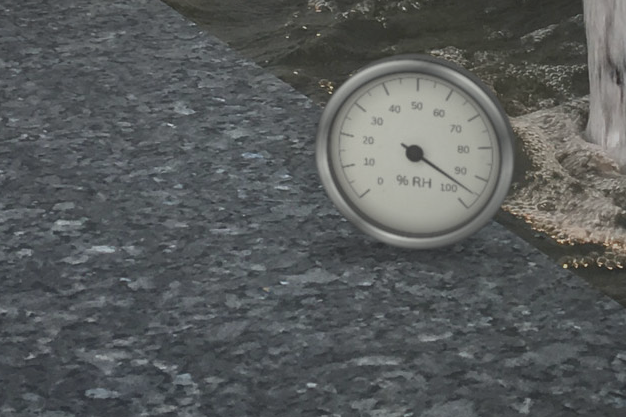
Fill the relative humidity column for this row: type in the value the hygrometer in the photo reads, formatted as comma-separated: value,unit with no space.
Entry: 95,%
